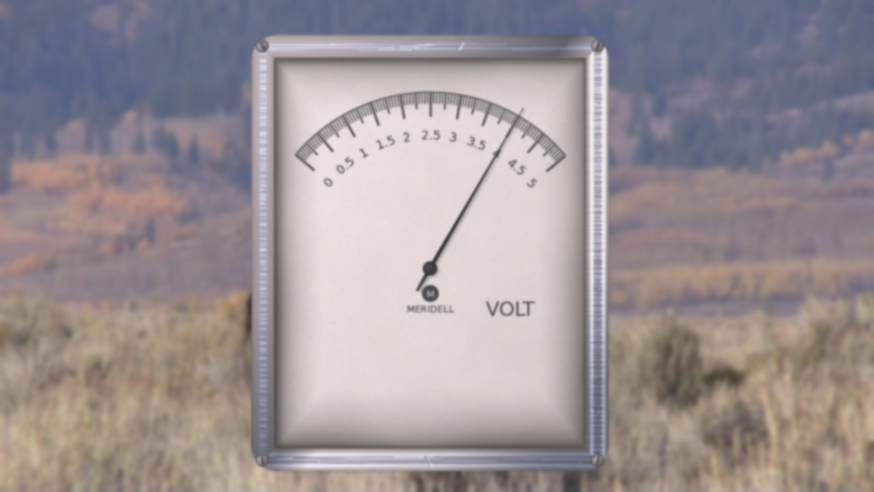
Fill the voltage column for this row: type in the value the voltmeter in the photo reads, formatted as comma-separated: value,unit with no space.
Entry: 4,V
